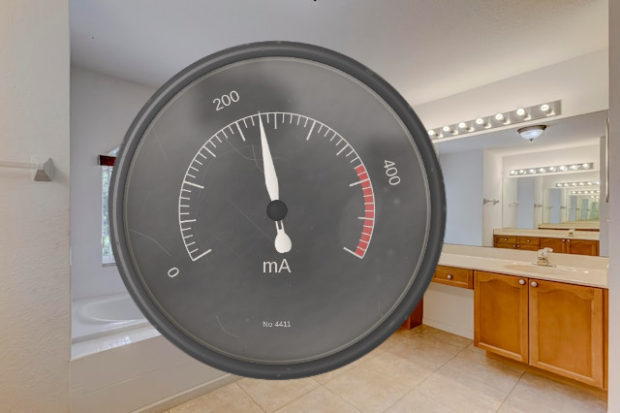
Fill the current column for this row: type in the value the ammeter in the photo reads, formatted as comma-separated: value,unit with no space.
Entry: 230,mA
